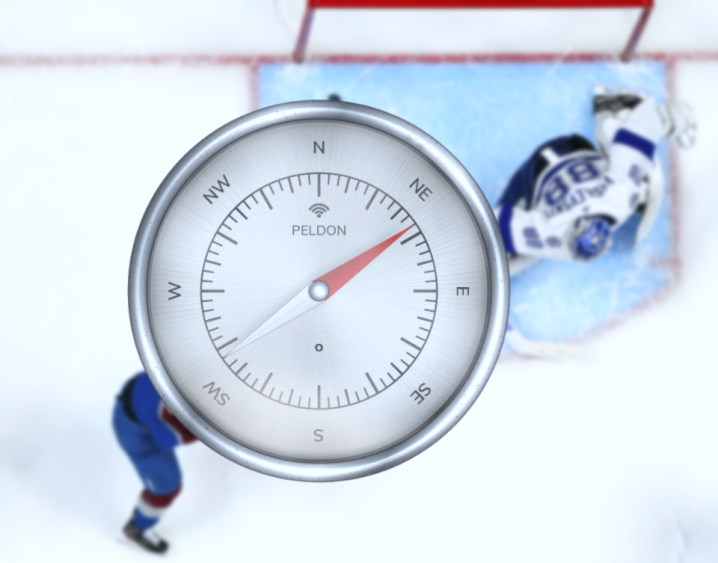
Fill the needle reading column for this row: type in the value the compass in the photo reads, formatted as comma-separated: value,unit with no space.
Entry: 55,°
